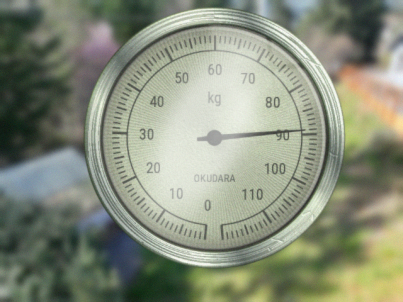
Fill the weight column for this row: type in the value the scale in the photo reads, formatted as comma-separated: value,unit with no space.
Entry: 89,kg
